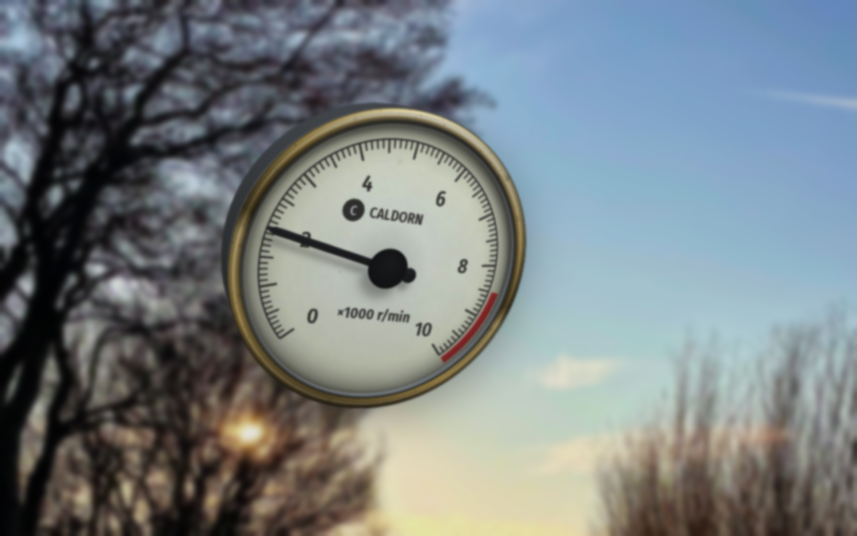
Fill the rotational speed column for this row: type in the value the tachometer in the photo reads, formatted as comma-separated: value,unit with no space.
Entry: 2000,rpm
